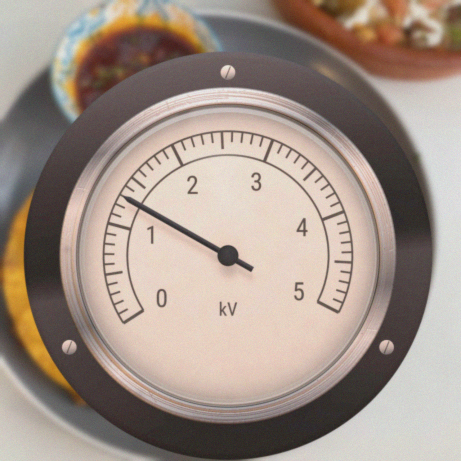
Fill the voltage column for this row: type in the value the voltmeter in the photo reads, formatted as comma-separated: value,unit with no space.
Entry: 1.3,kV
